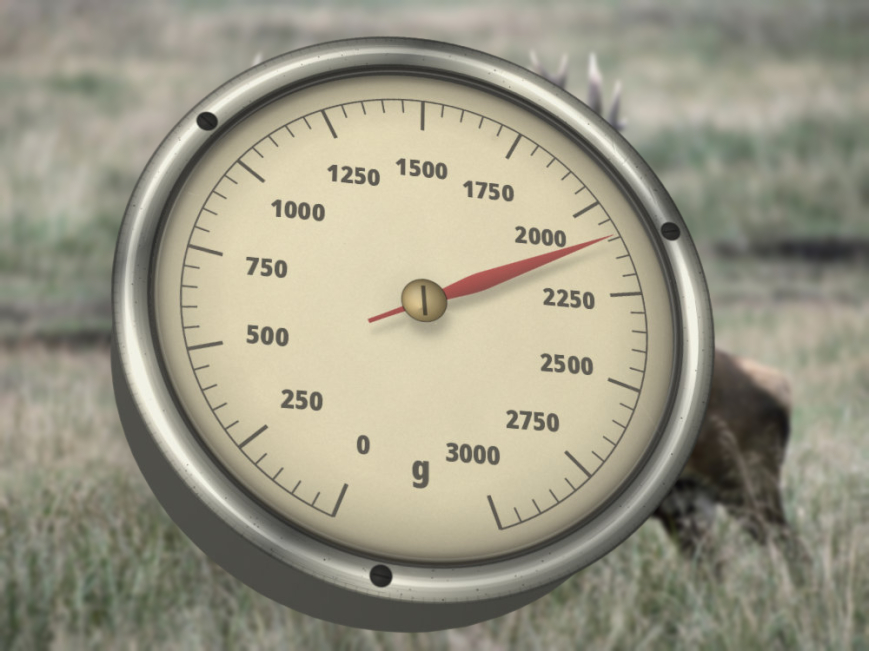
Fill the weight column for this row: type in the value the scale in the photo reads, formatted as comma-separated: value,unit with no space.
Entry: 2100,g
